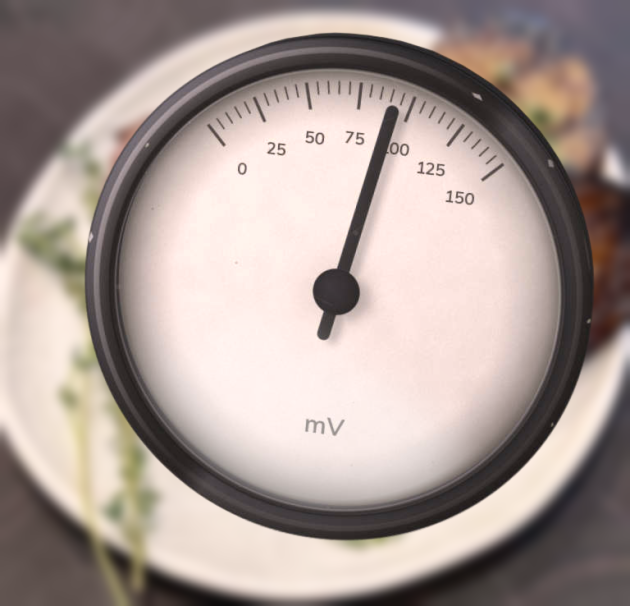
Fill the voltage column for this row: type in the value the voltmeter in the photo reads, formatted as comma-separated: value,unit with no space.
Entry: 92.5,mV
